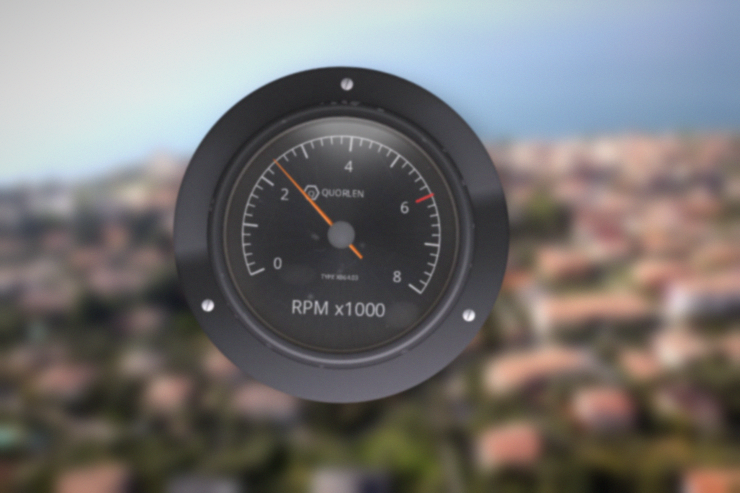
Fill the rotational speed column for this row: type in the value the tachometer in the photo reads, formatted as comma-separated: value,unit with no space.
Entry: 2400,rpm
